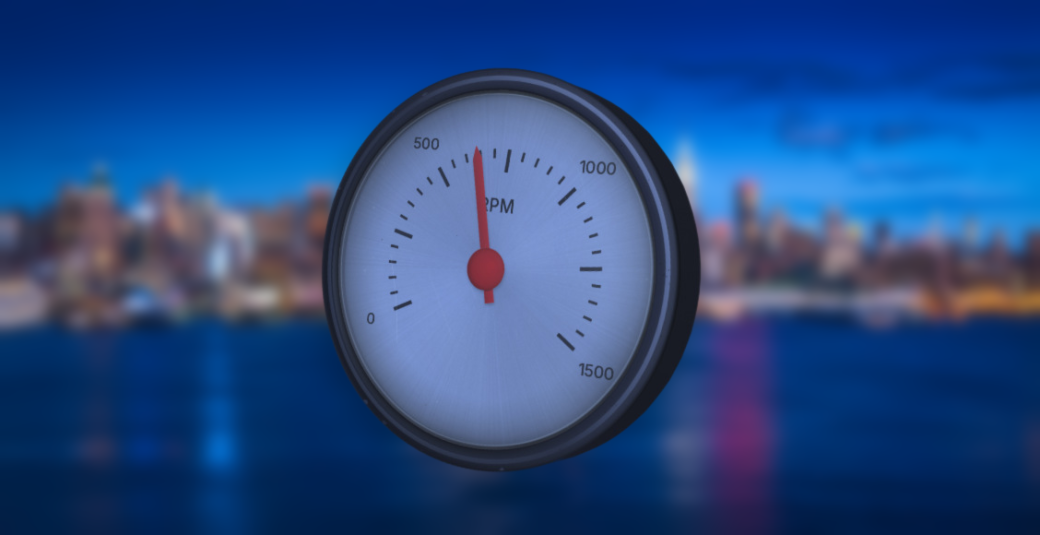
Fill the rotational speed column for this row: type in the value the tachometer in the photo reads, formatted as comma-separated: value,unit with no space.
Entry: 650,rpm
